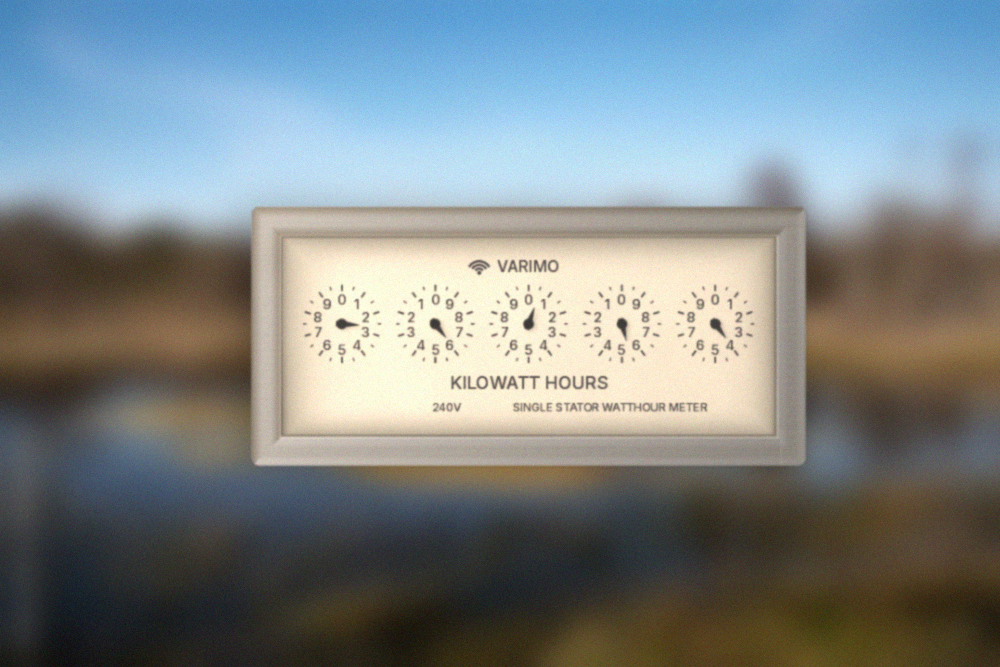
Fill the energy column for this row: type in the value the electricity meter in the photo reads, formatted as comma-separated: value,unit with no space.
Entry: 26054,kWh
